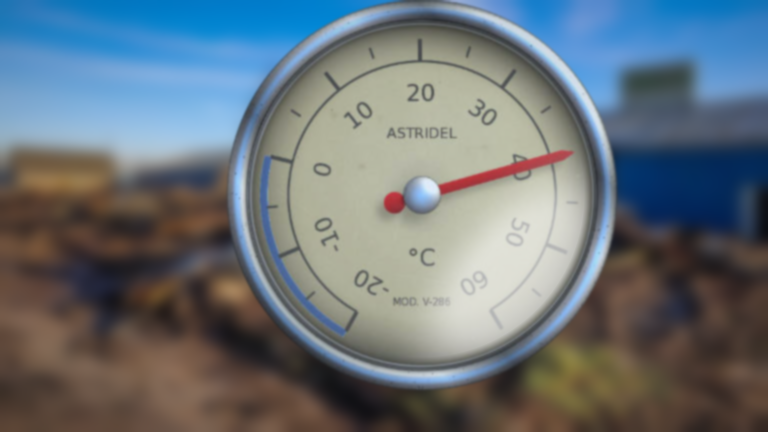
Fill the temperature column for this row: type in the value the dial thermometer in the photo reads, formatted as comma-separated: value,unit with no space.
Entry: 40,°C
